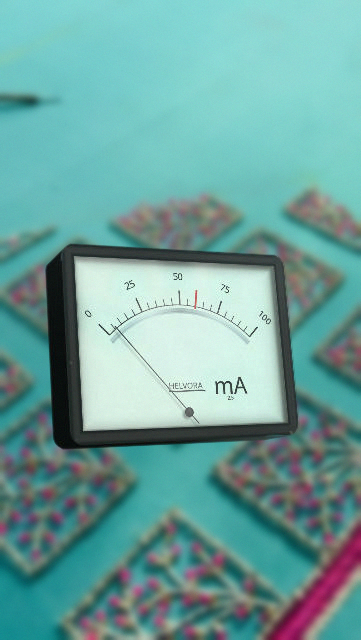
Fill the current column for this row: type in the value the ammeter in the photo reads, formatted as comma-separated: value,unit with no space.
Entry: 5,mA
